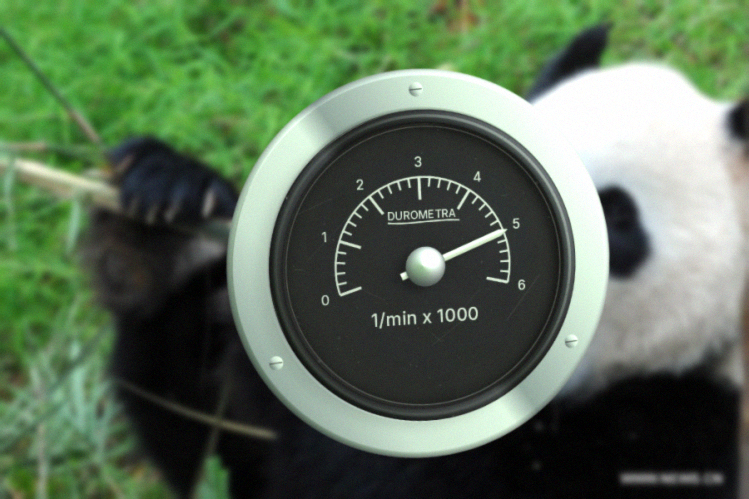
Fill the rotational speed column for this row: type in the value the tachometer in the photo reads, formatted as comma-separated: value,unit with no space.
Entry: 5000,rpm
